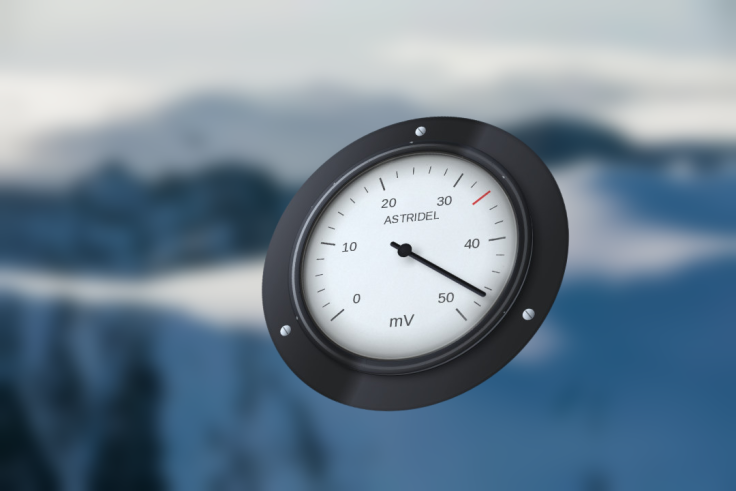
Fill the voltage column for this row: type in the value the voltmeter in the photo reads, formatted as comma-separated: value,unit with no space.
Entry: 47,mV
